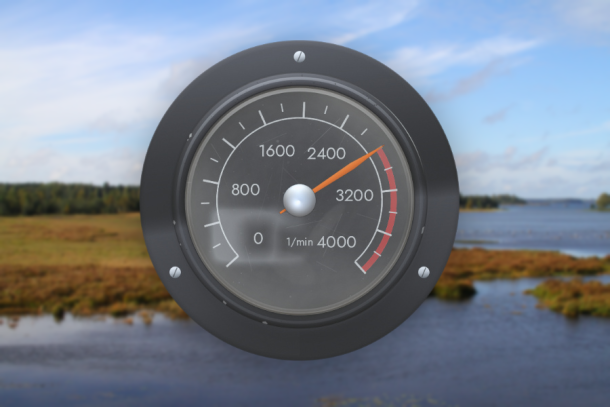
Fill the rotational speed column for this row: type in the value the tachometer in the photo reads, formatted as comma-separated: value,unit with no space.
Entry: 2800,rpm
